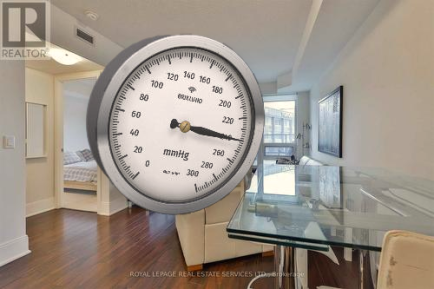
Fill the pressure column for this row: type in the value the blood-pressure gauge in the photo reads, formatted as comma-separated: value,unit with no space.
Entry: 240,mmHg
